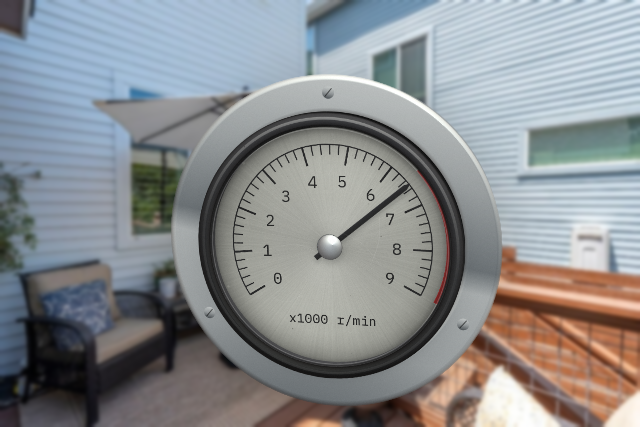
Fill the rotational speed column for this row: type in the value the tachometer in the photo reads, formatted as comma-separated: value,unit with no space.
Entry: 6500,rpm
